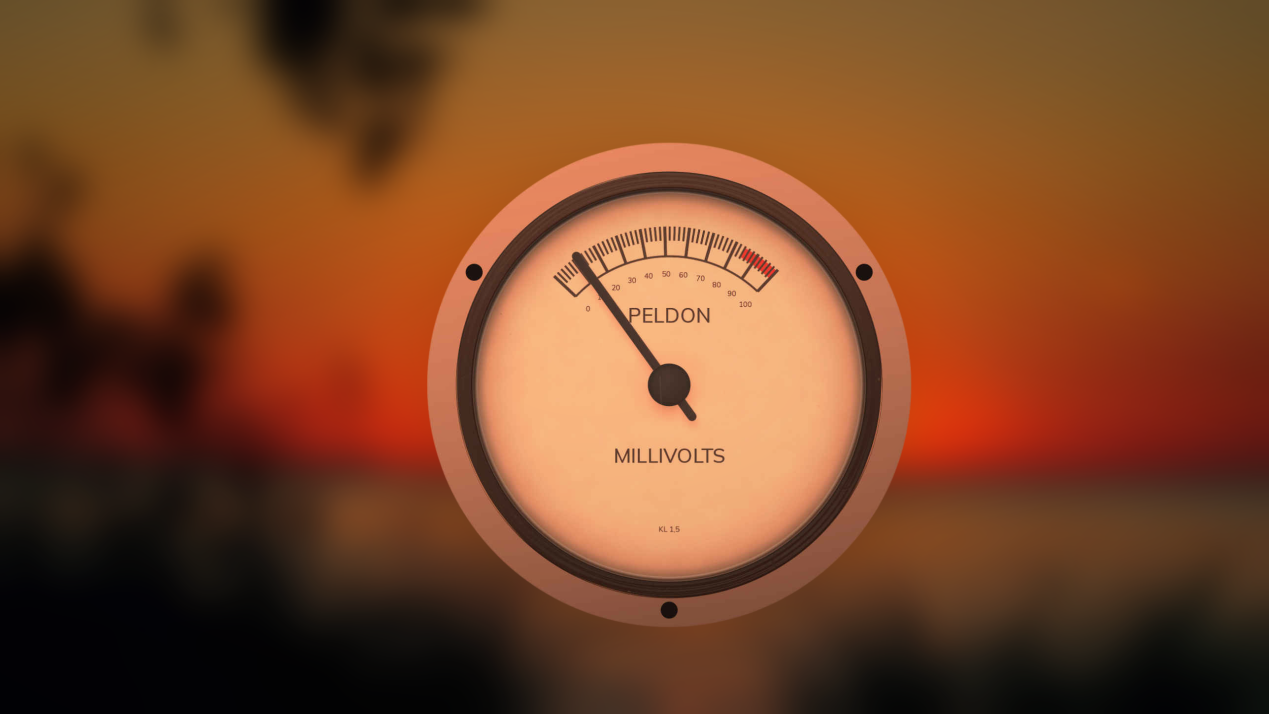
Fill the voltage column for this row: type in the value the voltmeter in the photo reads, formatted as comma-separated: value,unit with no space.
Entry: 12,mV
